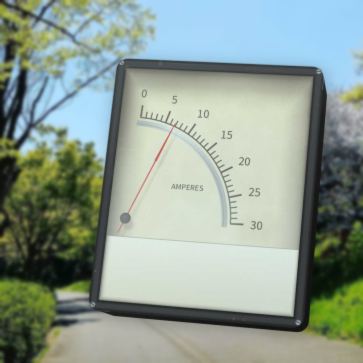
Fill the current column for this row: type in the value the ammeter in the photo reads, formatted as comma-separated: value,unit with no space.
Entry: 7,A
